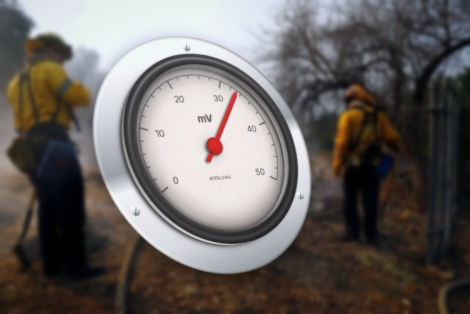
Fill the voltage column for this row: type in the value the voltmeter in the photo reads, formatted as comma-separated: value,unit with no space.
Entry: 33,mV
